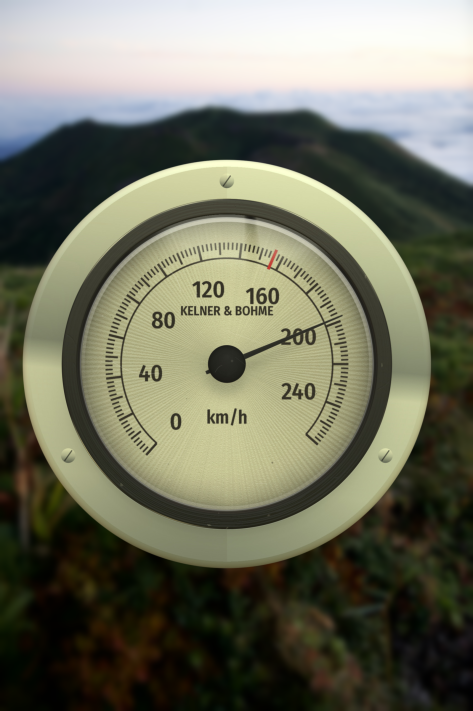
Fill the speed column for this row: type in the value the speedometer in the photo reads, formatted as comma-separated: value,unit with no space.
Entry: 198,km/h
